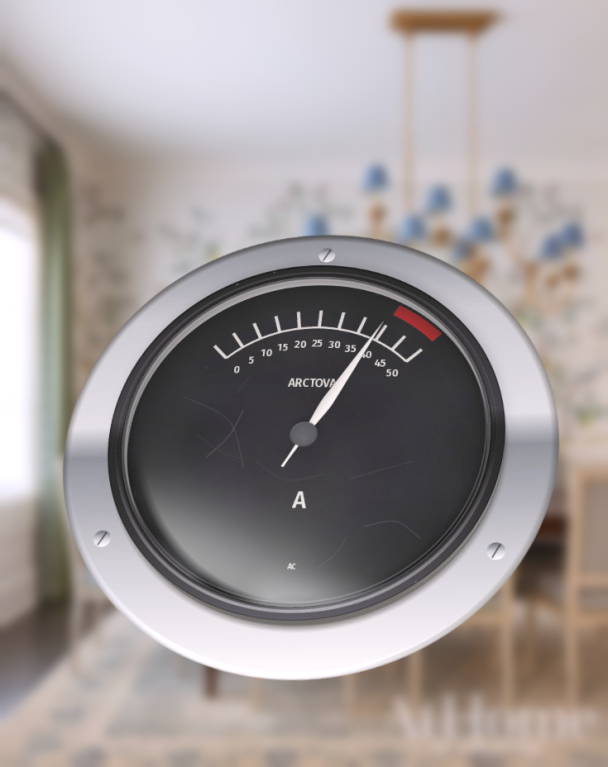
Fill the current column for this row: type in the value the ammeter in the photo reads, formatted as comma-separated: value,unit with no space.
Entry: 40,A
